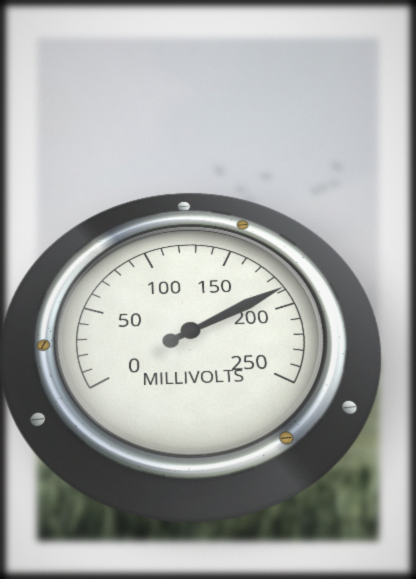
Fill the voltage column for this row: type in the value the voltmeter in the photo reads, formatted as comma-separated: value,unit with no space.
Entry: 190,mV
